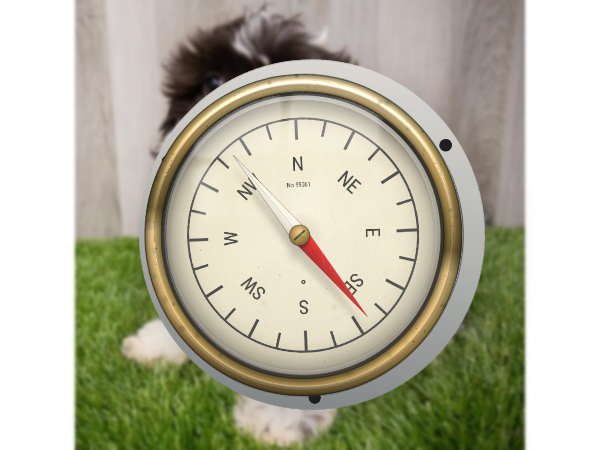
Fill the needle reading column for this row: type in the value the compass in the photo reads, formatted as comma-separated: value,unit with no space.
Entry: 142.5,°
